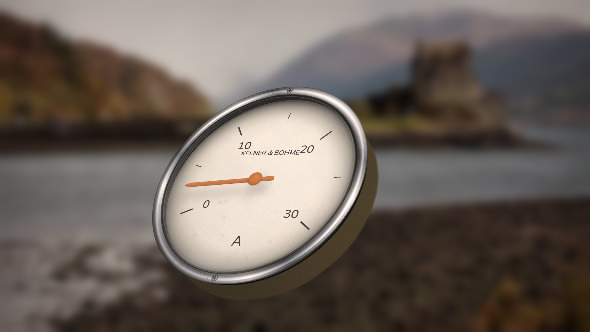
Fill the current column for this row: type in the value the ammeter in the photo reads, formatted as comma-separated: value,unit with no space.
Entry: 2.5,A
